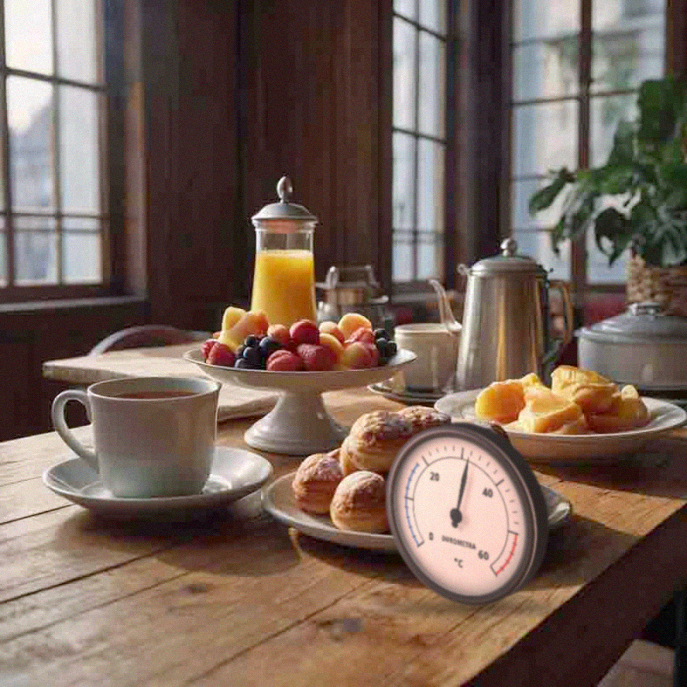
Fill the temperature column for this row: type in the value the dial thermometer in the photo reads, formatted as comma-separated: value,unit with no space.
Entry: 32,°C
